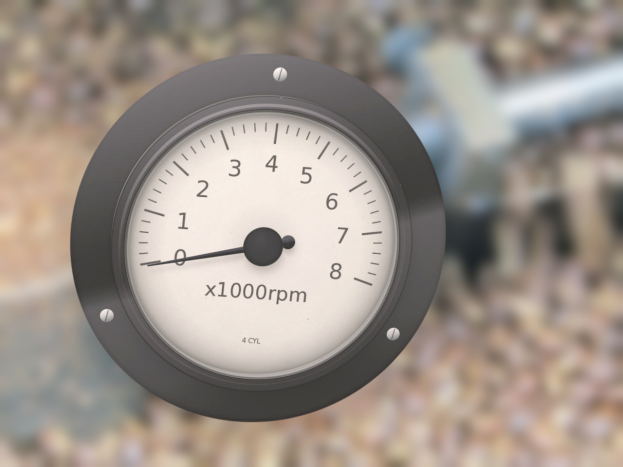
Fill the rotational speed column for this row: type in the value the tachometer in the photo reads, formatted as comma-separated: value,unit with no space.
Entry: 0,rpm
